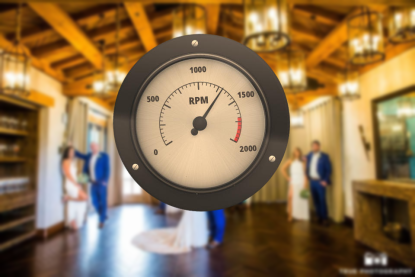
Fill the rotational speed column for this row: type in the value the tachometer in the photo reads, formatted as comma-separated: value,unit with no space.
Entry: 1300,rpm
